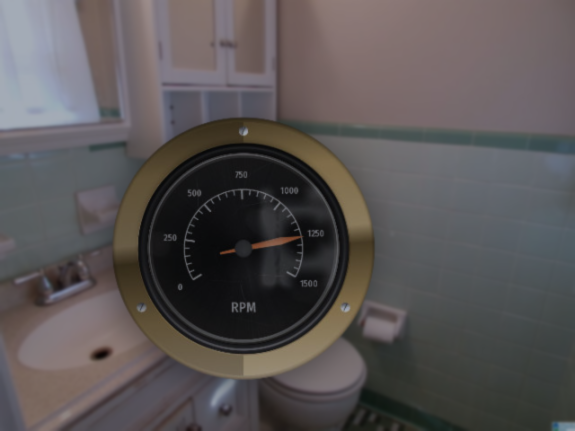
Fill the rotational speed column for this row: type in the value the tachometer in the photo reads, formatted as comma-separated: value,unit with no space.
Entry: 1250,rpm
